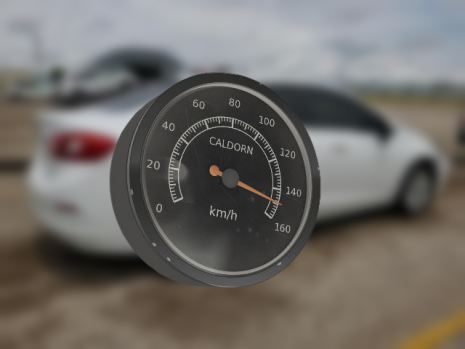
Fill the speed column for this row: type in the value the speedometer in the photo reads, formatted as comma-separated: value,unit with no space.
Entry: 150,km/h
